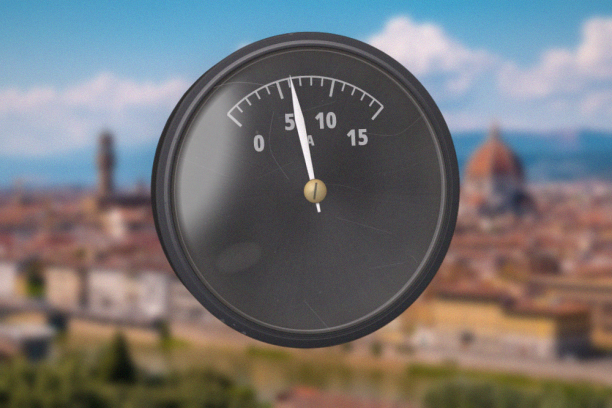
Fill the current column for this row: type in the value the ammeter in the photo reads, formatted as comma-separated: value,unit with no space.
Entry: 6,A
